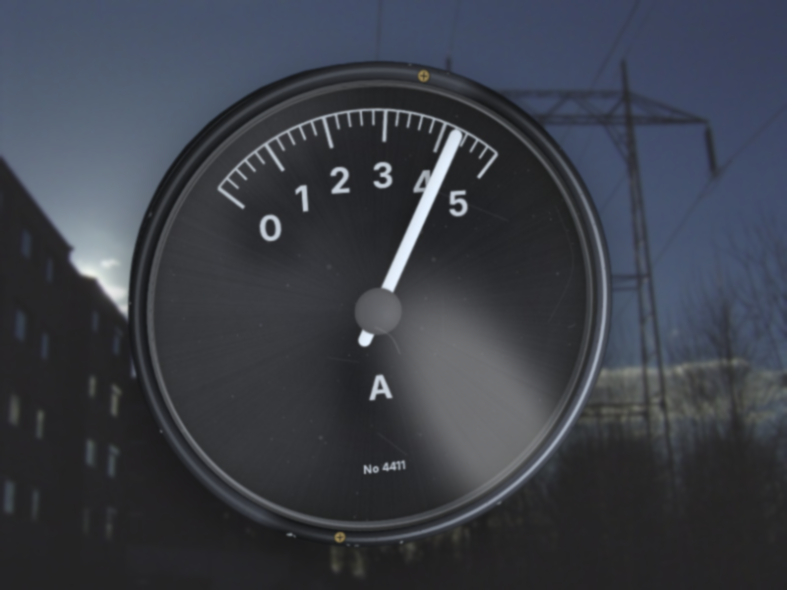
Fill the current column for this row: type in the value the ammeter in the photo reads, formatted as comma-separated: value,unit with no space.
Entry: 4.2,A
